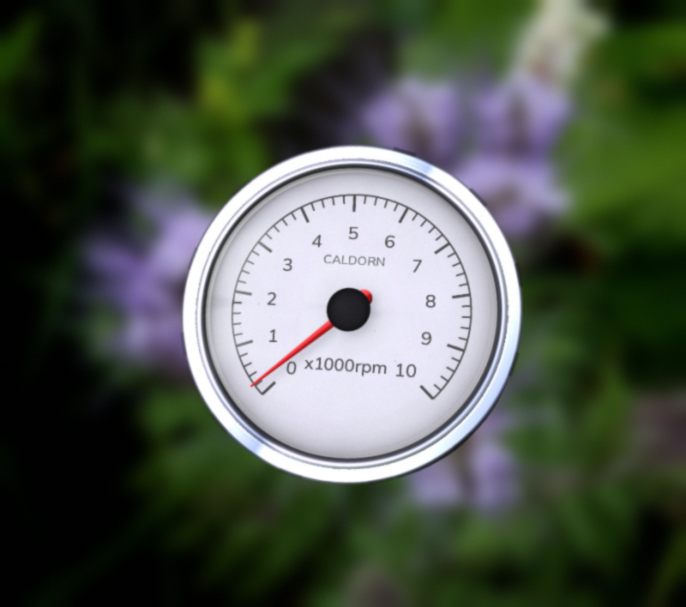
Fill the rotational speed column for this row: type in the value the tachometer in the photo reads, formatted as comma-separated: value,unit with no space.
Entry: 200,rpm
